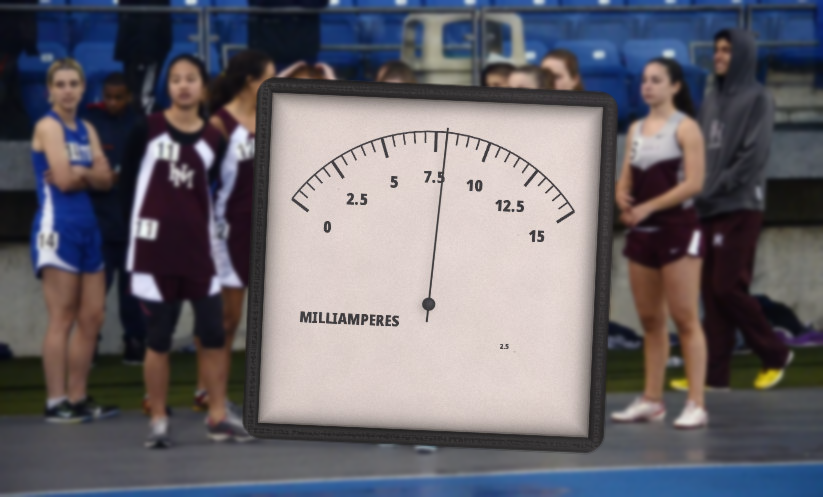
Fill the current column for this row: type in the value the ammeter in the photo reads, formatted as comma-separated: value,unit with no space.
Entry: 8,mA
